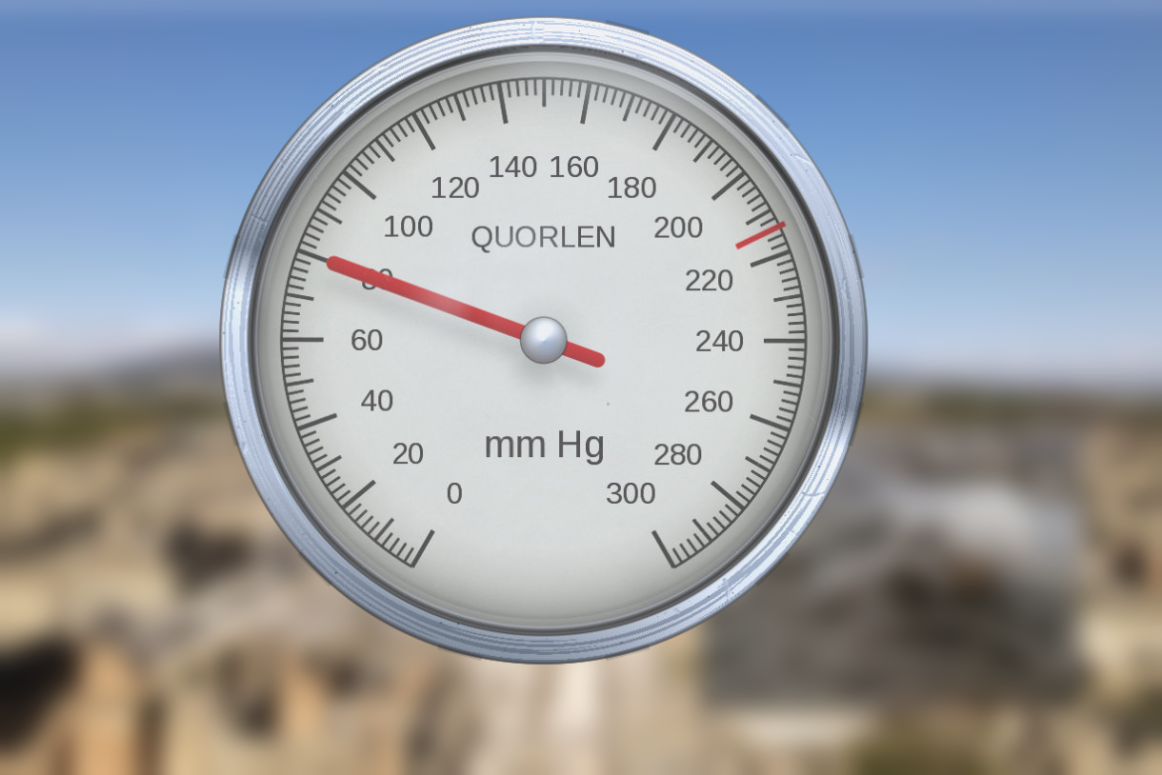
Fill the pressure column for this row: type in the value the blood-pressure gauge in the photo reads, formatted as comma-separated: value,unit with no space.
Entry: 80,mmHg
